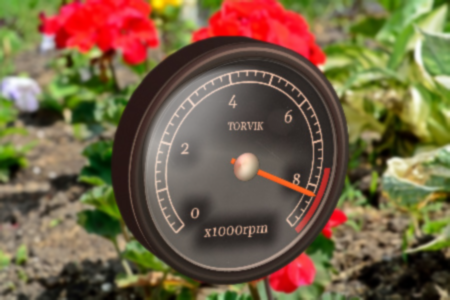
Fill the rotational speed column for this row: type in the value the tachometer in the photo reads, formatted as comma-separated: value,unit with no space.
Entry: 8200,rpm
